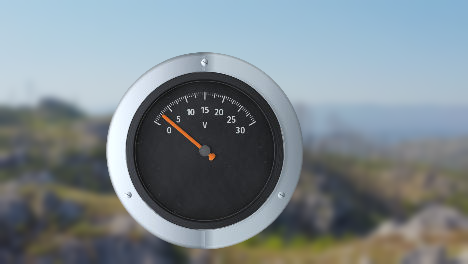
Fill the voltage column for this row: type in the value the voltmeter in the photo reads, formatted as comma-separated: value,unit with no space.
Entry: 2.5,V
